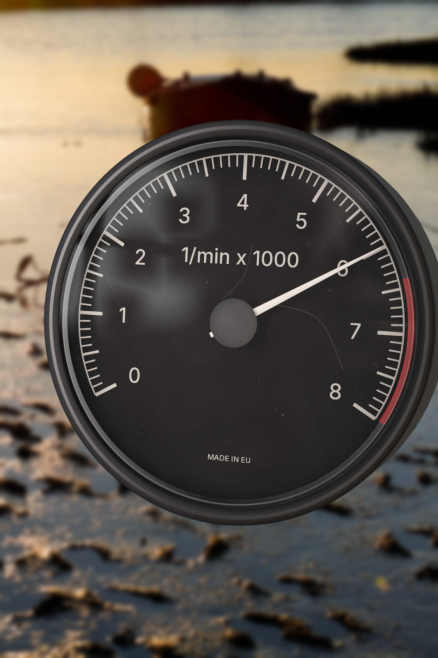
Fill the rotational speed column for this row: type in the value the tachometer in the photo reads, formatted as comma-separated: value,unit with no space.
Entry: 6000,rpm
